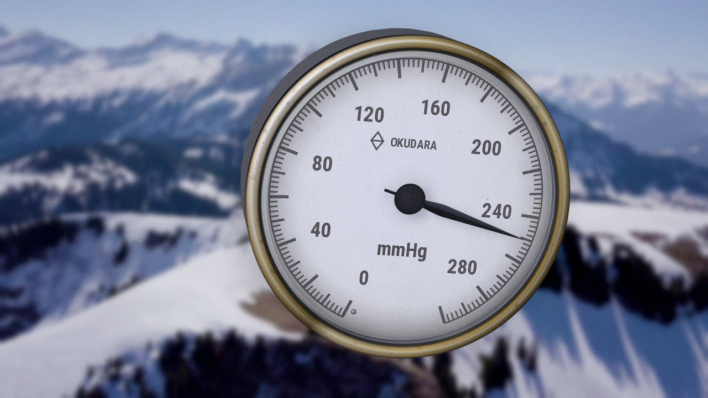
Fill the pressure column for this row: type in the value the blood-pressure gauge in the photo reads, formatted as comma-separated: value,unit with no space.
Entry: 250,mmHg
